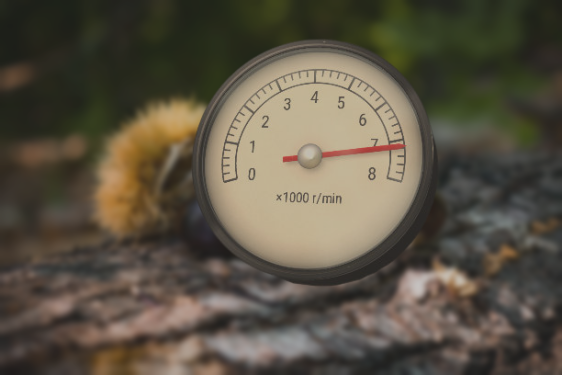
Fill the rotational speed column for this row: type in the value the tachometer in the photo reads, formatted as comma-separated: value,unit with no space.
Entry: 7200,rpm
